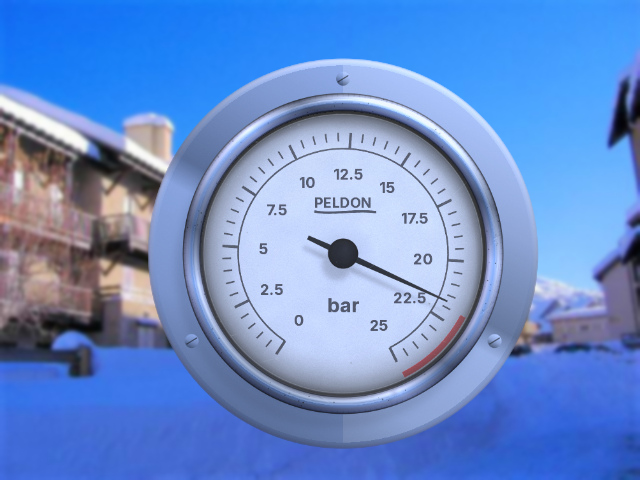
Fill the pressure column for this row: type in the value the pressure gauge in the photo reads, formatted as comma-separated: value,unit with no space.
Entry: 21.75,bar
